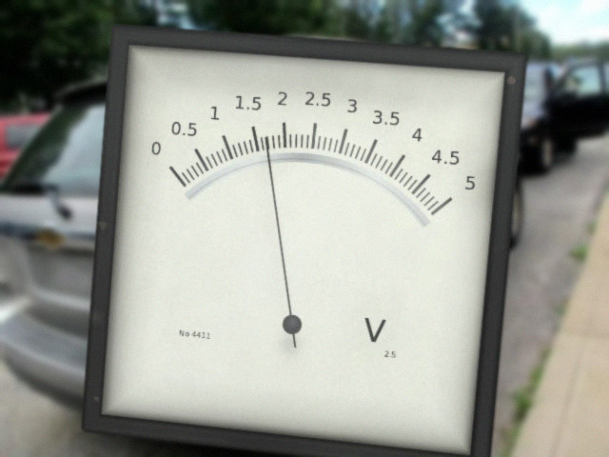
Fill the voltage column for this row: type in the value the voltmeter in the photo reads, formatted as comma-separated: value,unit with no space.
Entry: 1.7,V
